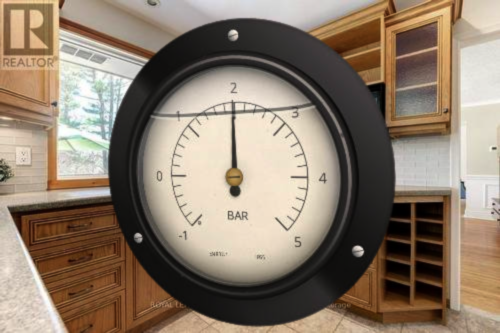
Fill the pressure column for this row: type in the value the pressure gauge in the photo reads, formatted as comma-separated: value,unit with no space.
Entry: 2,bar
